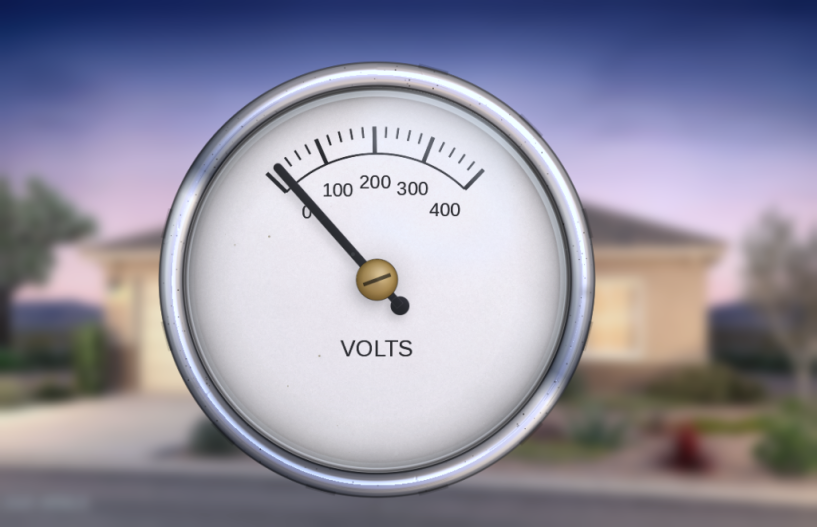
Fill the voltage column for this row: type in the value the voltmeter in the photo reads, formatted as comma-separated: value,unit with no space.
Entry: 20,V
